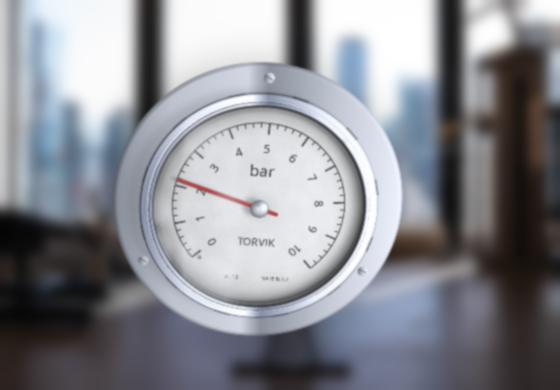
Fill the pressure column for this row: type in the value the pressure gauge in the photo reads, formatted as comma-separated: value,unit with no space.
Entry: 2.2,bar
